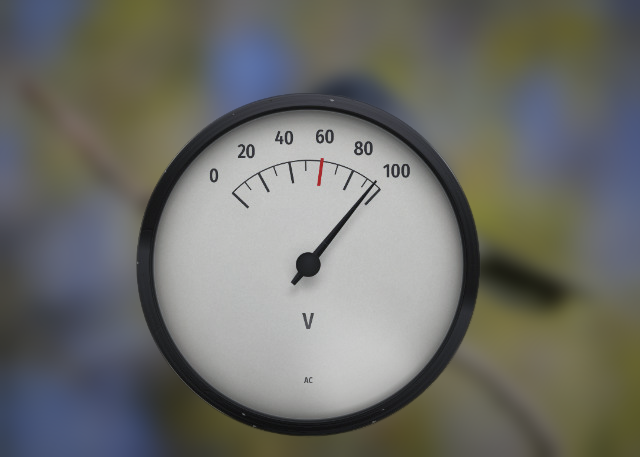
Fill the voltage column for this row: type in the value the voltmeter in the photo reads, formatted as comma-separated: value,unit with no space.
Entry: 95,V
